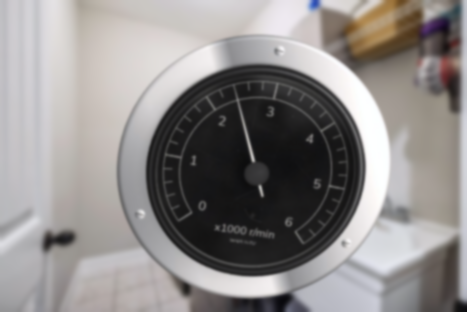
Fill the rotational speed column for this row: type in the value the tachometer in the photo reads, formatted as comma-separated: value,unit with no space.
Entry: 2400,rpm
